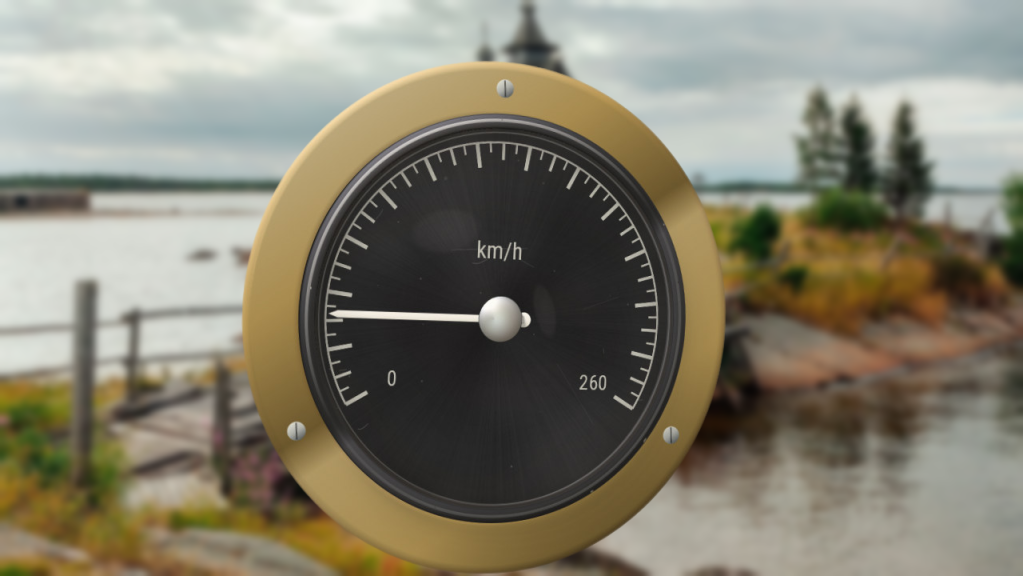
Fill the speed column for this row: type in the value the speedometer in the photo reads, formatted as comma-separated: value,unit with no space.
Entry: 32.5,km/h
